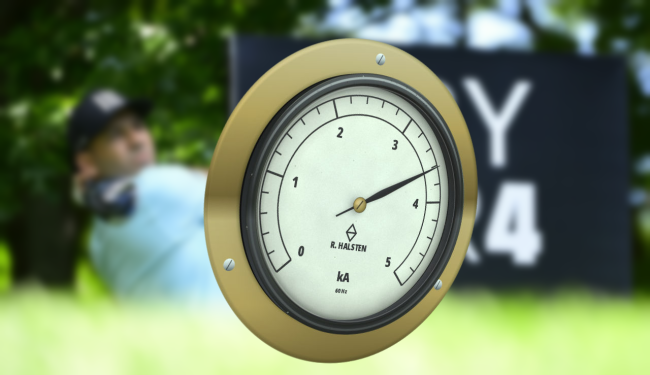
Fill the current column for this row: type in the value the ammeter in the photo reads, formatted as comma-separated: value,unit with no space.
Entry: 3.6,kA
